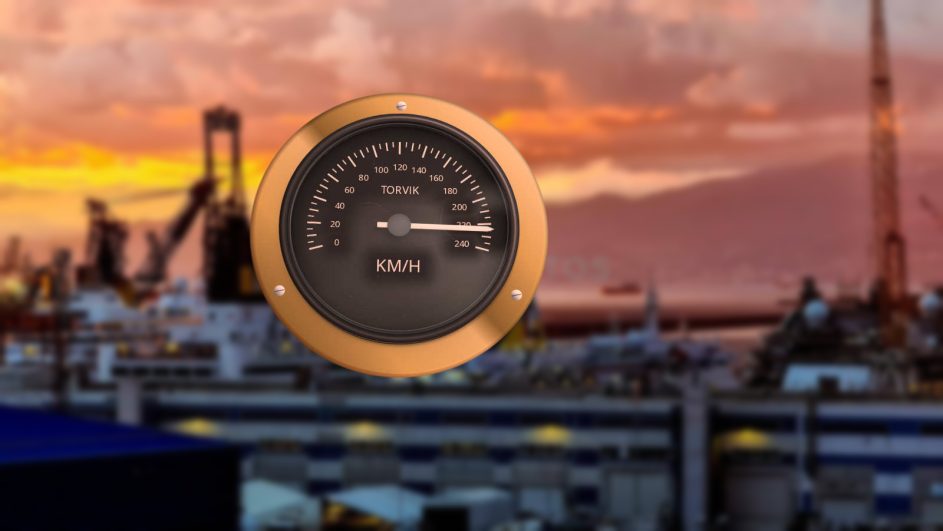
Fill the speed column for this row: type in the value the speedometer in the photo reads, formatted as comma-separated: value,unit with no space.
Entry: 225,km/h
